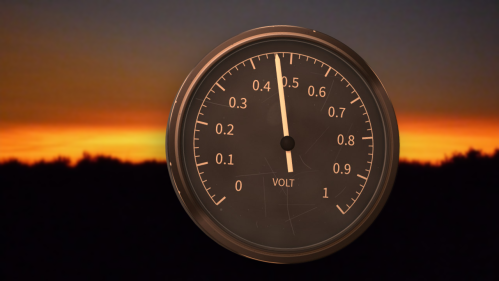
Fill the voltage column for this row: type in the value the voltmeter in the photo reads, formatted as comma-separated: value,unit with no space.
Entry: 0.46,V
